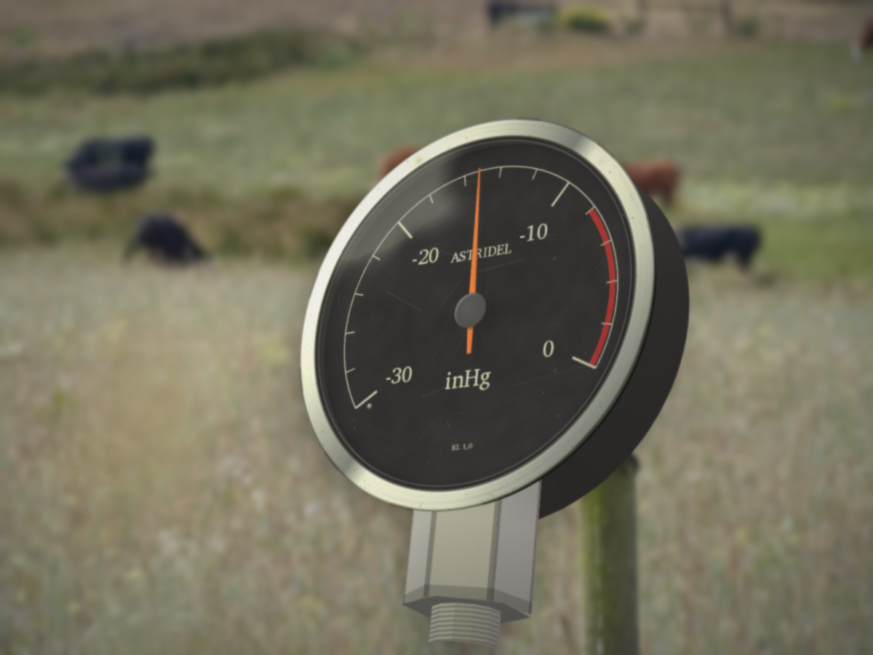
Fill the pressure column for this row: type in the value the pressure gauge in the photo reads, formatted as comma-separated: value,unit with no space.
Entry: -15,inHg
